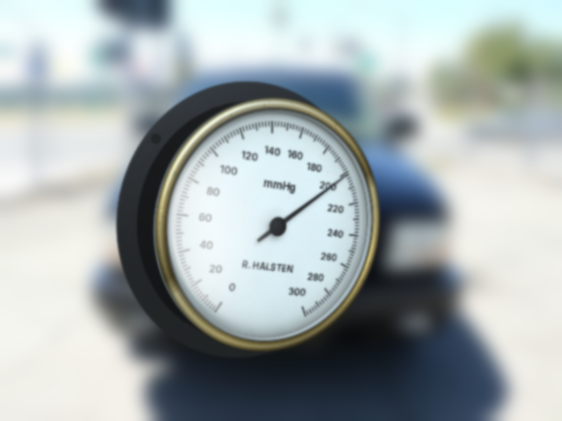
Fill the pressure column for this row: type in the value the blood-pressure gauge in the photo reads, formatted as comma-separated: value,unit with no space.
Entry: 200,mmHg
